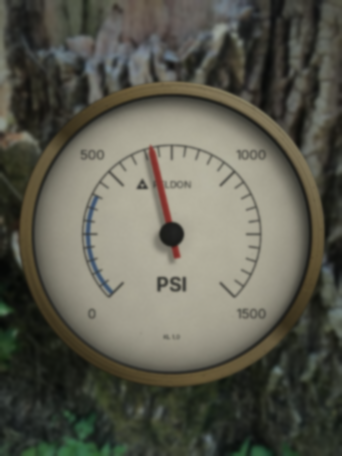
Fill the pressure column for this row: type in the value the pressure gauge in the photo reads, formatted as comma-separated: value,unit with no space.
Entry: 675,psi
